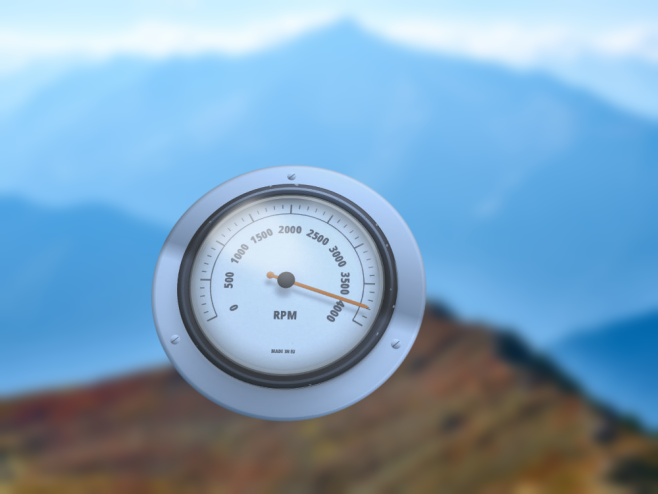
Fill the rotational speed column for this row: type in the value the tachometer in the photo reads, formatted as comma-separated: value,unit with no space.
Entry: 3800,rpm
